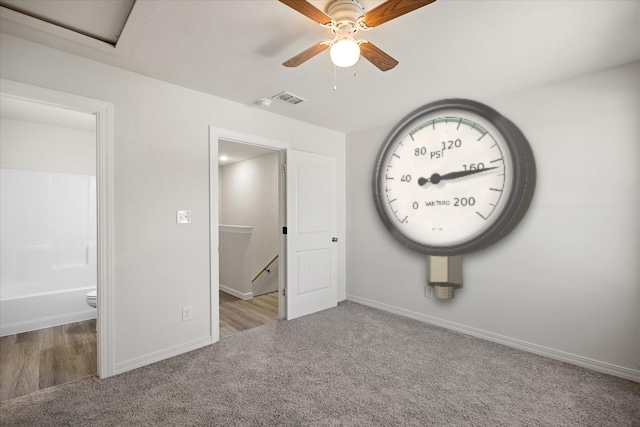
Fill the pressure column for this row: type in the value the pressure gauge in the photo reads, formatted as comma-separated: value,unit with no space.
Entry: 165,psi
